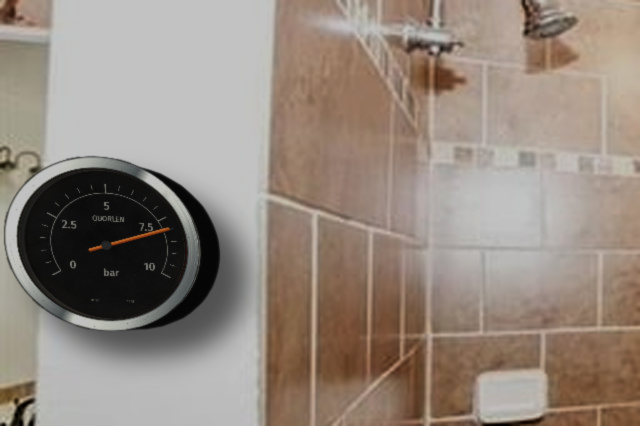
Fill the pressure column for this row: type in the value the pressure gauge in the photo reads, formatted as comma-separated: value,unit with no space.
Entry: 8,bar
